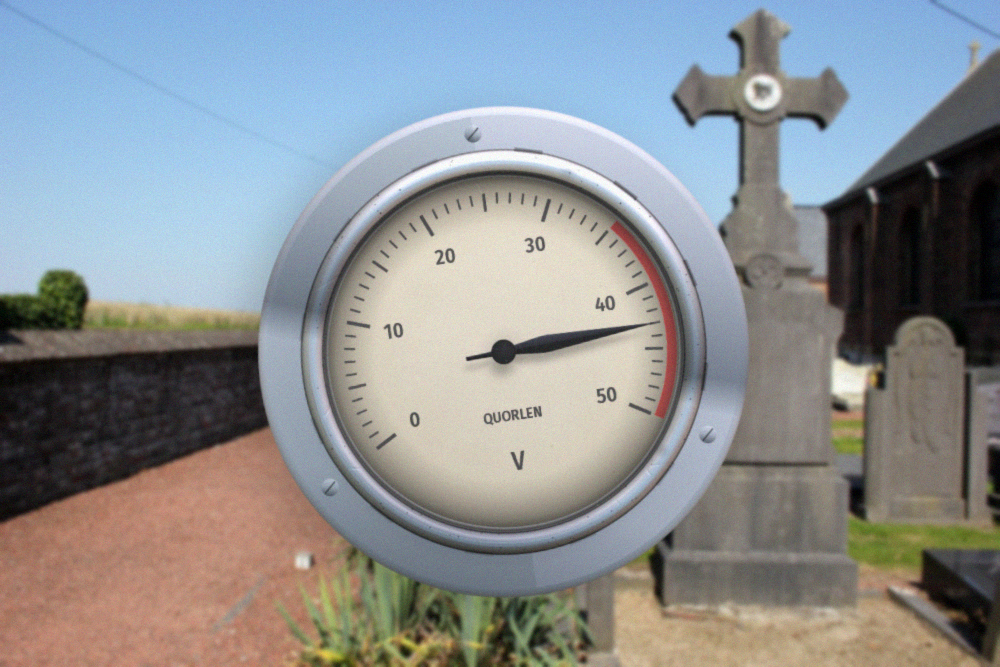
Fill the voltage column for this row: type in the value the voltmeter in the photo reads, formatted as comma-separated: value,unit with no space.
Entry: 43,V
